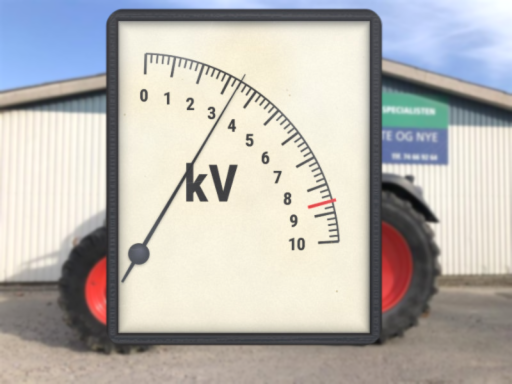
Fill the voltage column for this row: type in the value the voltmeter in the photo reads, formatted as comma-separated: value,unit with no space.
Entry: 3.4,kV
